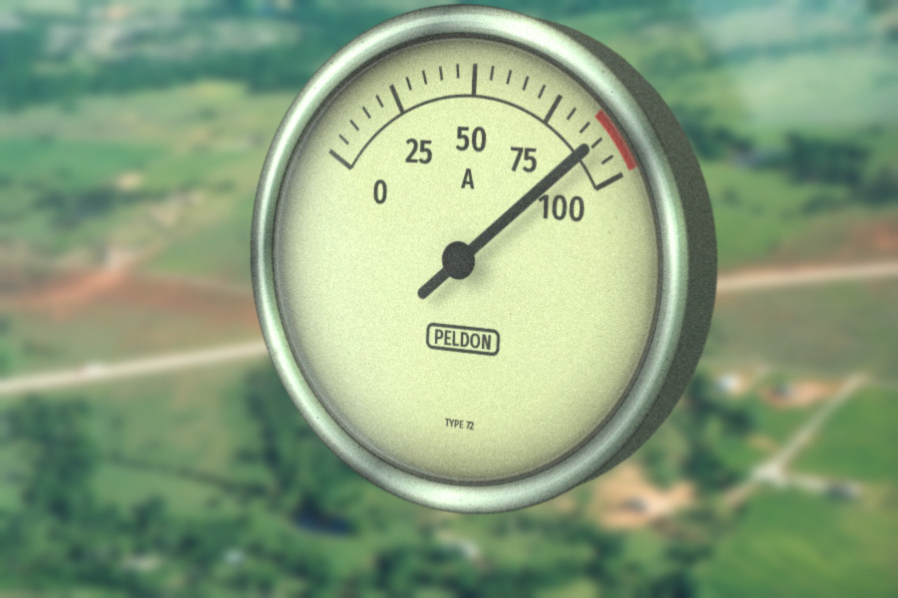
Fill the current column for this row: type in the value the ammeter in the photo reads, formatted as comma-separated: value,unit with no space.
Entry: 90,A
